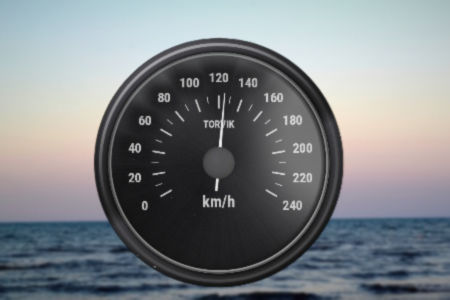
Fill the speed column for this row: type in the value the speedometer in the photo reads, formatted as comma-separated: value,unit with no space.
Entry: 125,km/h
